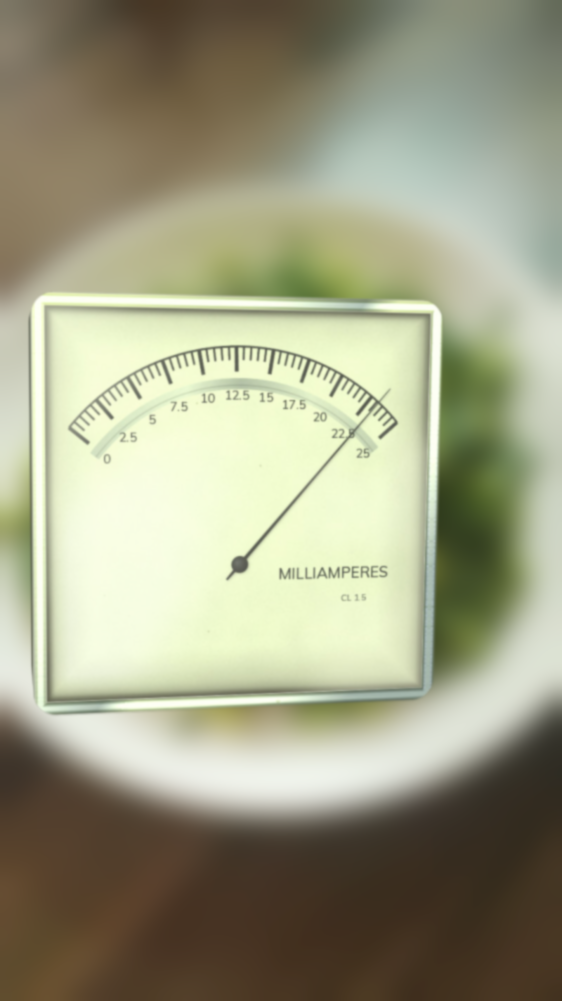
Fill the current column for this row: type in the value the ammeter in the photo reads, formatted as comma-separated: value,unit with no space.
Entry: 23,mA
